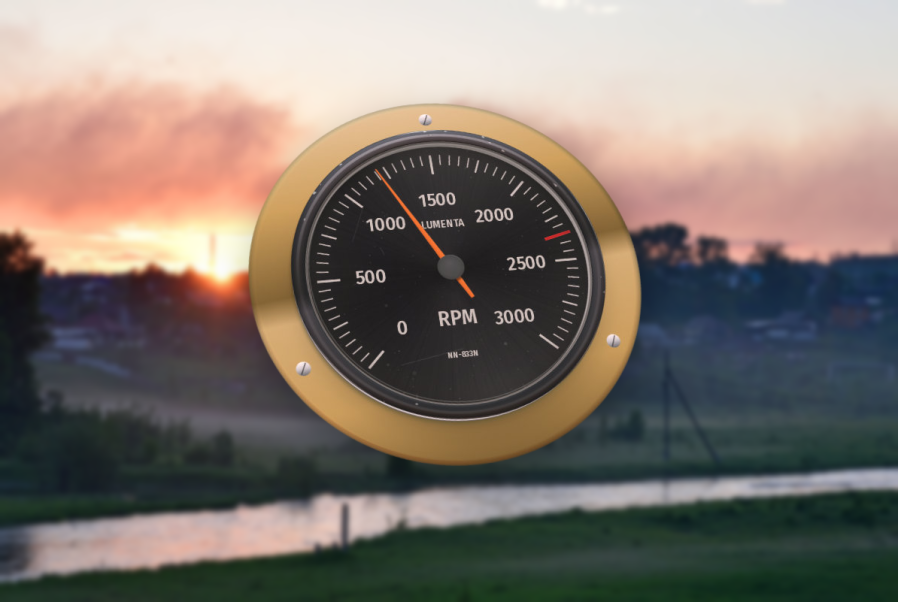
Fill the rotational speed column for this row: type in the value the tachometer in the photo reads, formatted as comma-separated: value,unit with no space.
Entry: 1200,rpm
